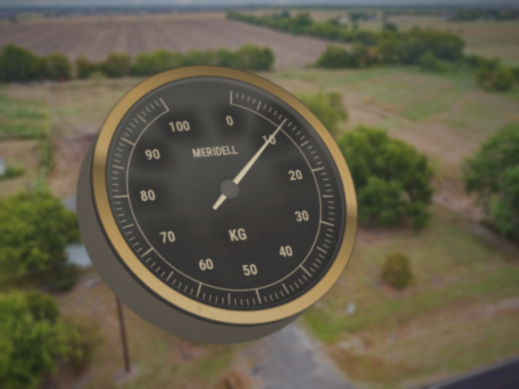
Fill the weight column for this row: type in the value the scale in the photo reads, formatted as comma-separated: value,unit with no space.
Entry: 10,kg
